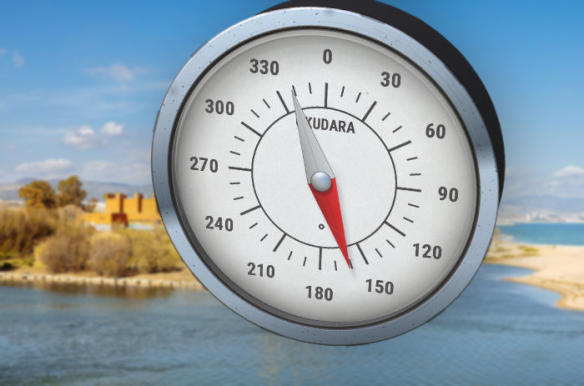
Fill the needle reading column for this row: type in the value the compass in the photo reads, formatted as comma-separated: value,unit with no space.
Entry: 160,°
